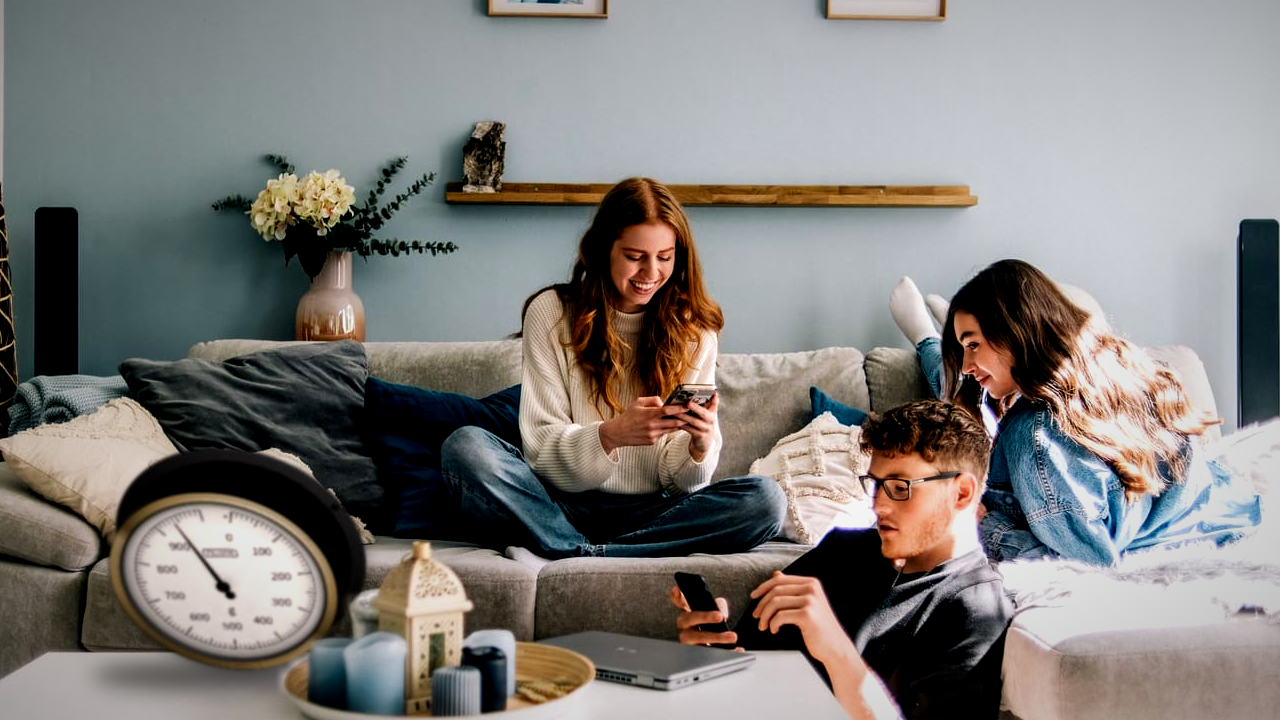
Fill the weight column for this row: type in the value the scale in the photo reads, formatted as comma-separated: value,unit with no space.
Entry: 950,g
